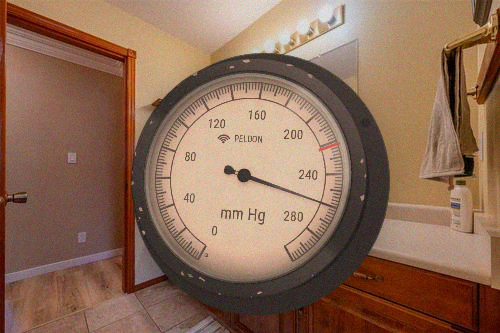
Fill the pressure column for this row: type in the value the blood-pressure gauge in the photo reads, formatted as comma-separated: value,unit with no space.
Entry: 260,mmHg
